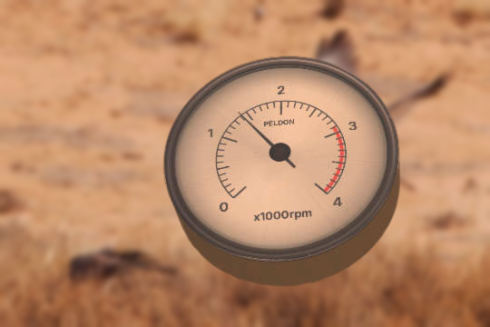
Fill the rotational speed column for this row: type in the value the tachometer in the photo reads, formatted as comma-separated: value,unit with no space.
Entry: 1400,rpm
